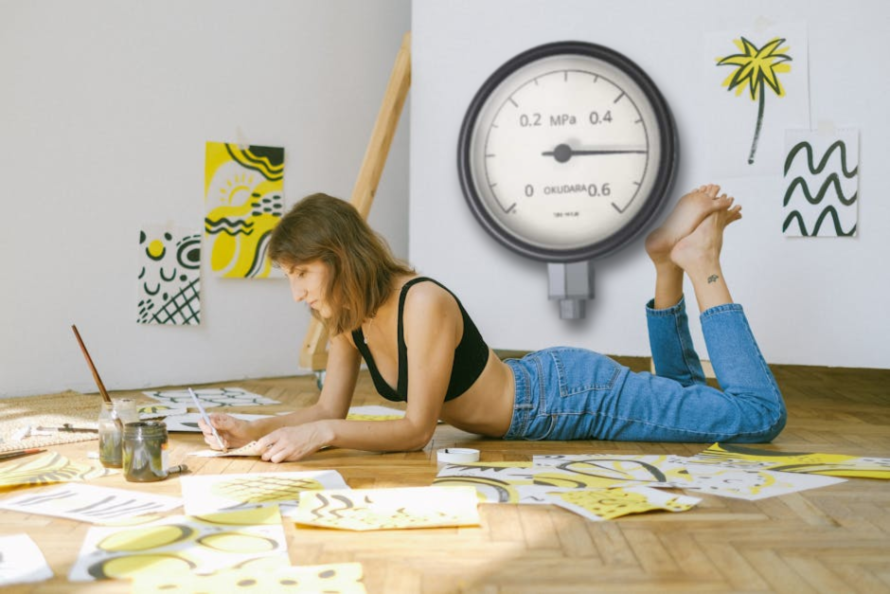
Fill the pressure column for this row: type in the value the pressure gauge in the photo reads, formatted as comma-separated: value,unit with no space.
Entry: 0.5,MPa
